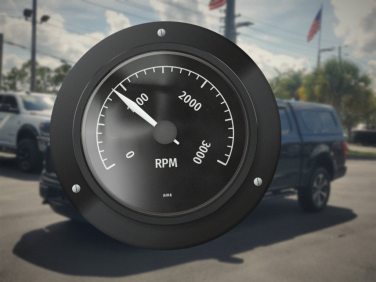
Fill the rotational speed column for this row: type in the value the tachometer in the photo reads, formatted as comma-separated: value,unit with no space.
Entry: 900,rpm
